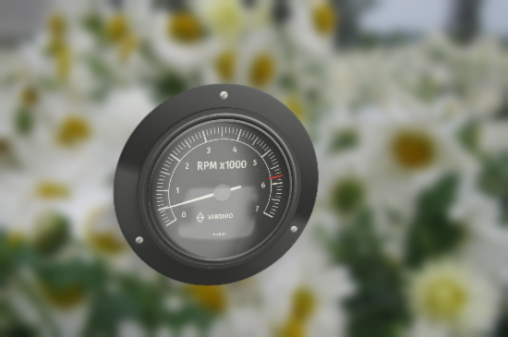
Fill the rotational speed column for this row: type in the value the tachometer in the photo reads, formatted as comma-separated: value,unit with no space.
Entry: 500,rpm
